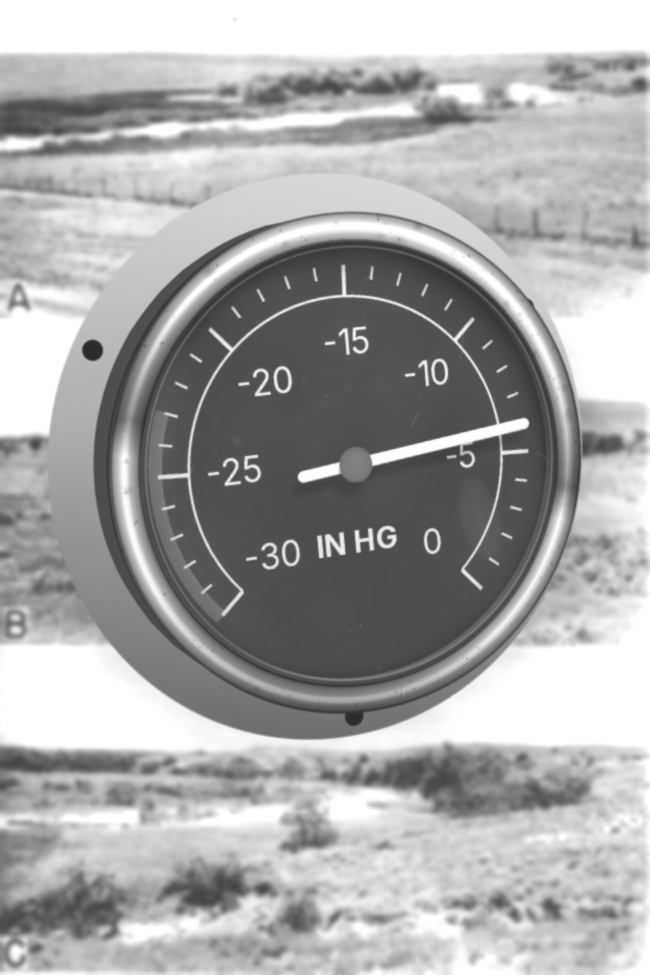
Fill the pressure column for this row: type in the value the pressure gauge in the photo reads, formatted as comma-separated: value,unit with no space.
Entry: -6,inHg
